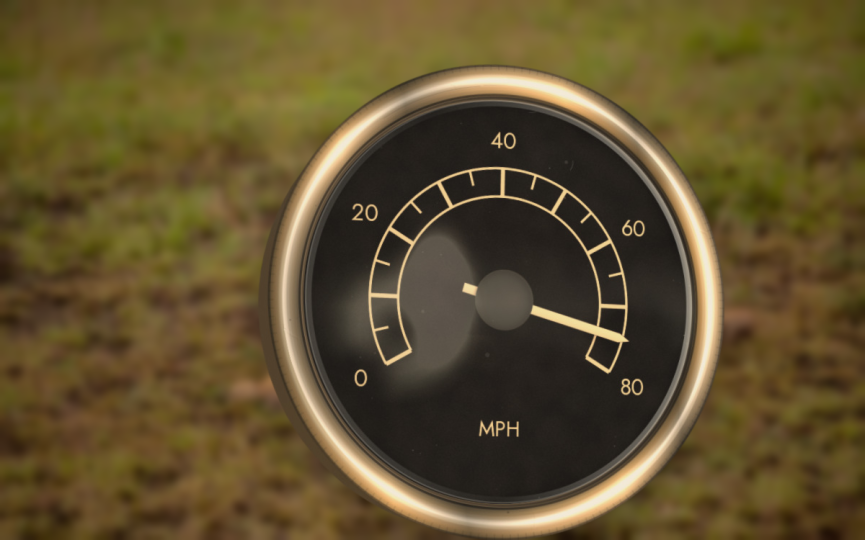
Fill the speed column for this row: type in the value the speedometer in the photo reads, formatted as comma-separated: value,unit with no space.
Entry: 75,mph
